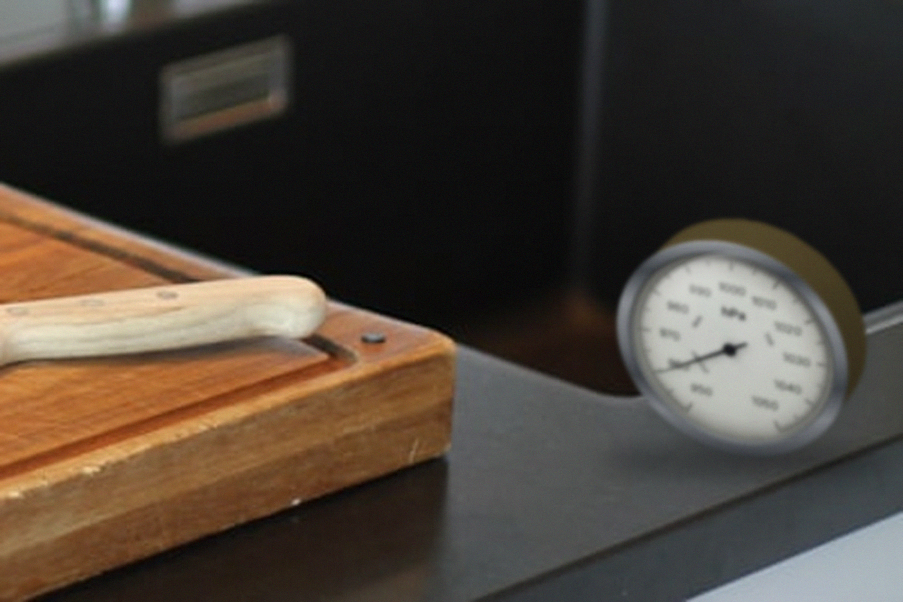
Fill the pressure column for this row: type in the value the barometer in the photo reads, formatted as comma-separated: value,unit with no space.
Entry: 960,hPa
